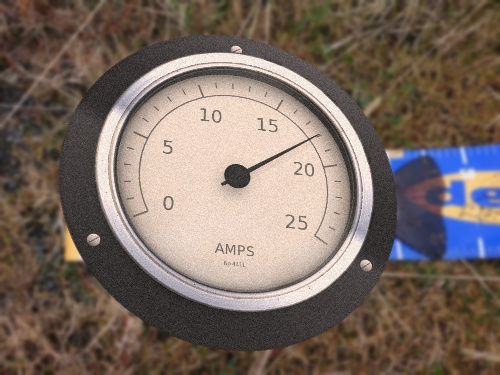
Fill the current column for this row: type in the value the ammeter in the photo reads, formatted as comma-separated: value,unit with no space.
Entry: 18,A
